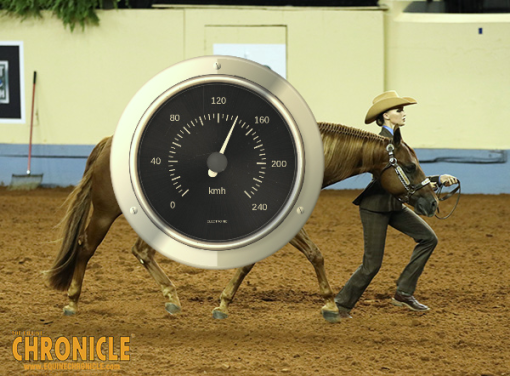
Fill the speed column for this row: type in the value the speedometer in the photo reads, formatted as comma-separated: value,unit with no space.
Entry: 140,km/h
